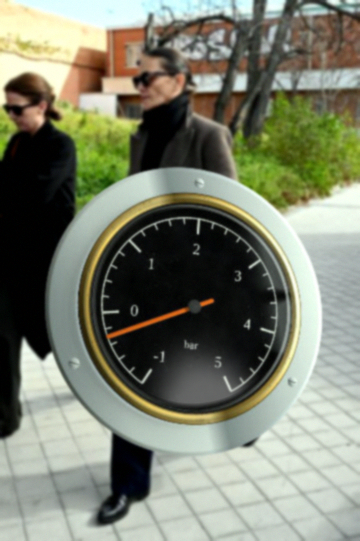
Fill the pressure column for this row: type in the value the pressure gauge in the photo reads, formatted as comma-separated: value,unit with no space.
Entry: -0.3,bar
